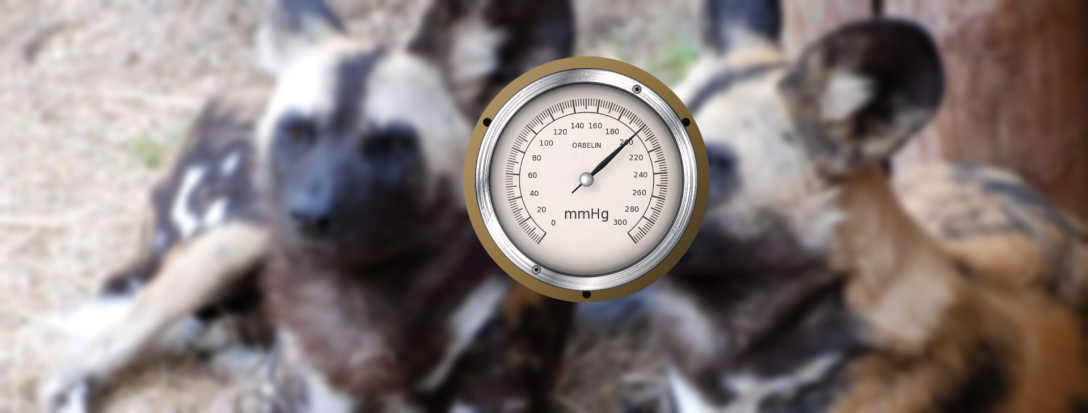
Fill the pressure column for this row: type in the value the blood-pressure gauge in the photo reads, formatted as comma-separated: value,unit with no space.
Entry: 200,mmHg
